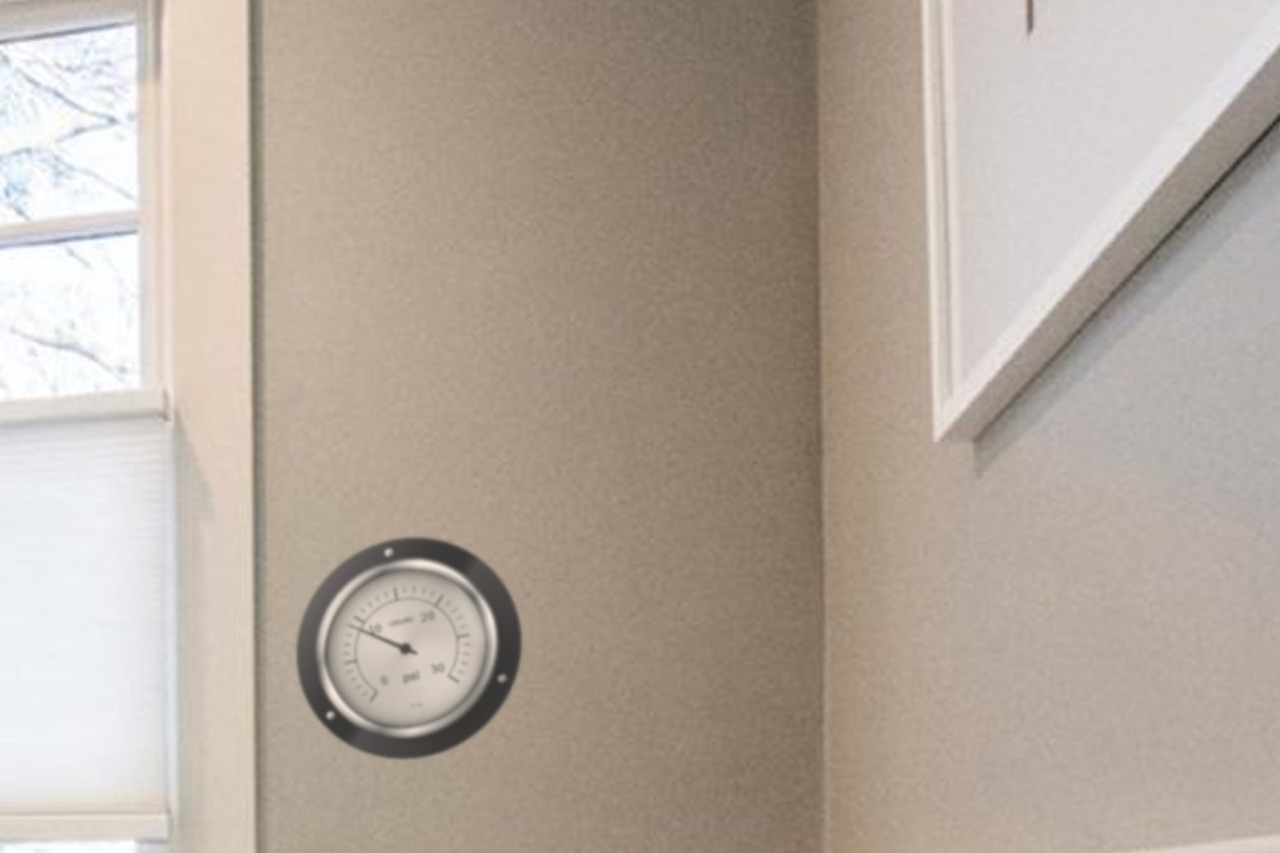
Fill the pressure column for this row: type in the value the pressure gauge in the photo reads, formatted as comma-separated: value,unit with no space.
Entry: 9,psi
